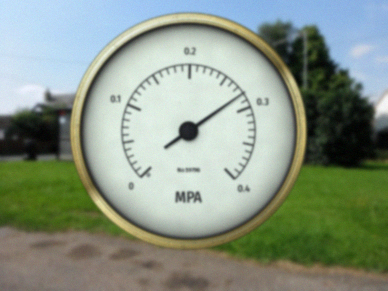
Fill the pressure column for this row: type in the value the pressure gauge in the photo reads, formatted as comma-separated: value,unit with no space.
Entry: 0.28,MPa
